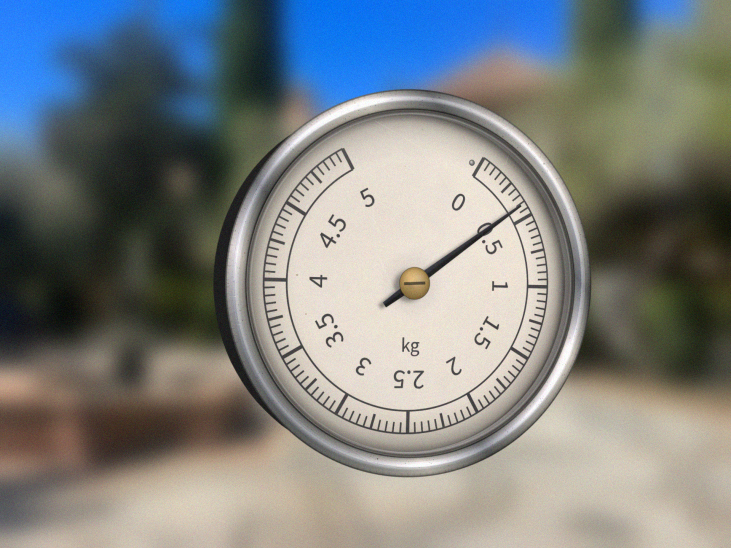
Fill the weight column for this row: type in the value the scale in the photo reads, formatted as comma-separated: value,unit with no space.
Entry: 0.4,kg
